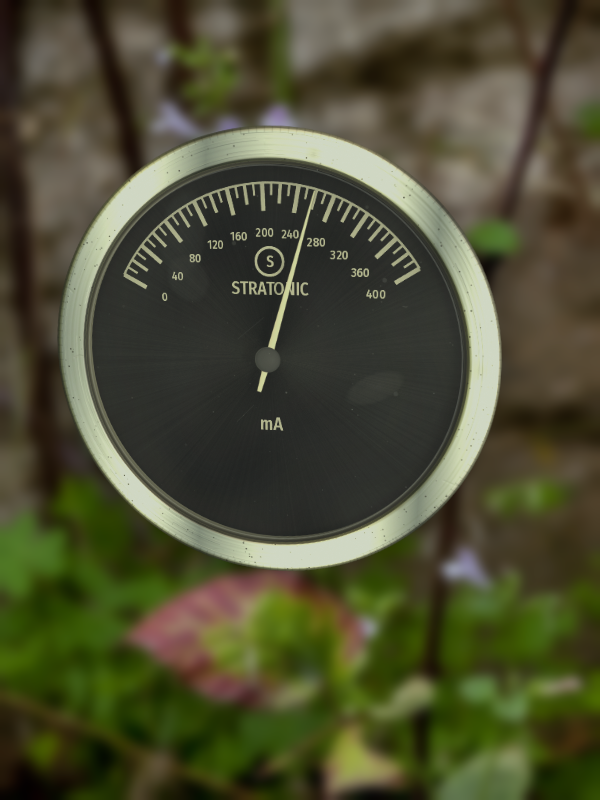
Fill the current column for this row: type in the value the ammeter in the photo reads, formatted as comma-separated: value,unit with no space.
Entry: 260,mA
